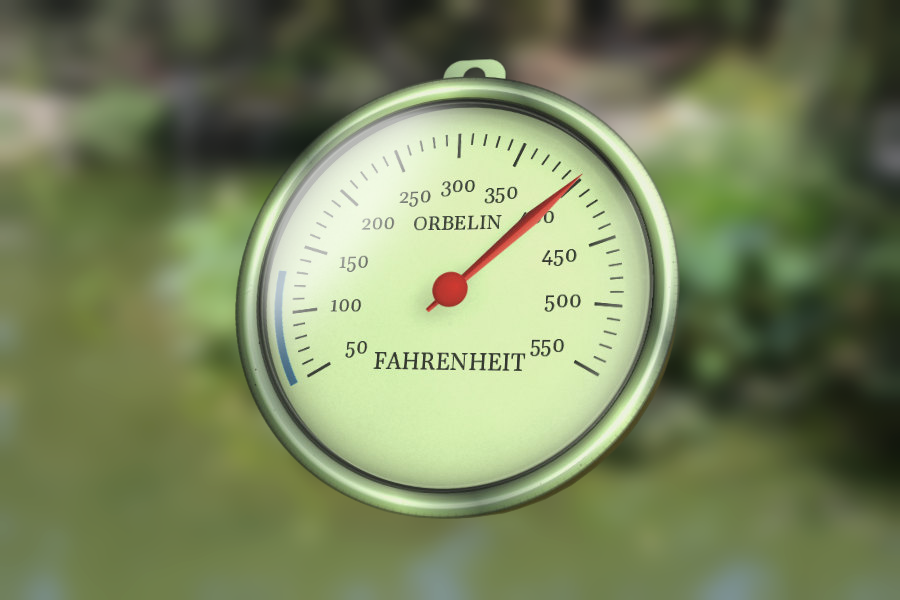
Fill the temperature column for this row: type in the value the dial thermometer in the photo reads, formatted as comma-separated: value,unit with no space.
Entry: 400,°F
